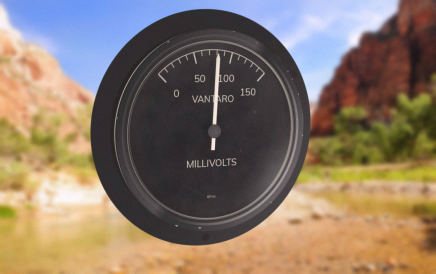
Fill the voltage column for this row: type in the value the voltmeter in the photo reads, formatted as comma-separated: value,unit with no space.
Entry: 80,mV
